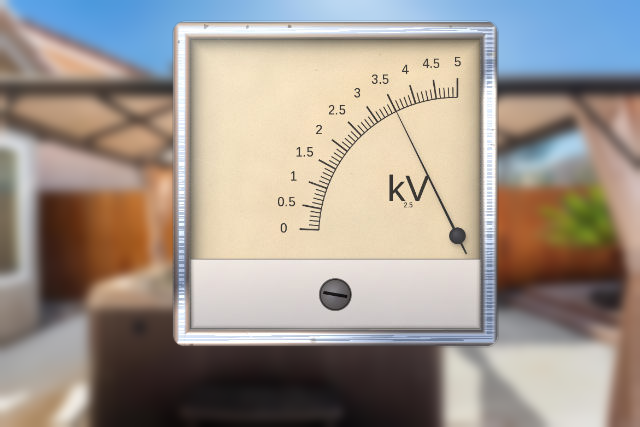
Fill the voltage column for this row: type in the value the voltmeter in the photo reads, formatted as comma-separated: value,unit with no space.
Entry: 3.5,kV
